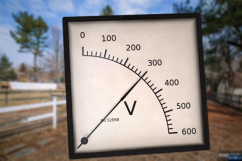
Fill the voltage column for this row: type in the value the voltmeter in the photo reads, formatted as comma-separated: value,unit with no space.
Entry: 300,V
